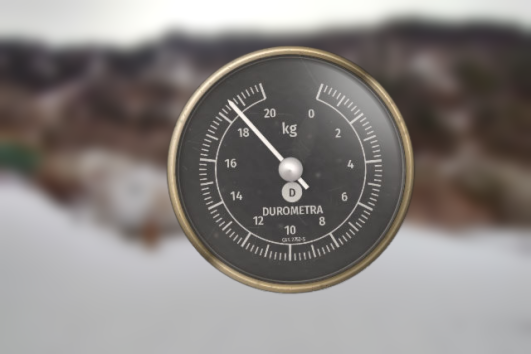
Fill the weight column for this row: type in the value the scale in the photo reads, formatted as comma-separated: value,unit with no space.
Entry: 18.6,kg
